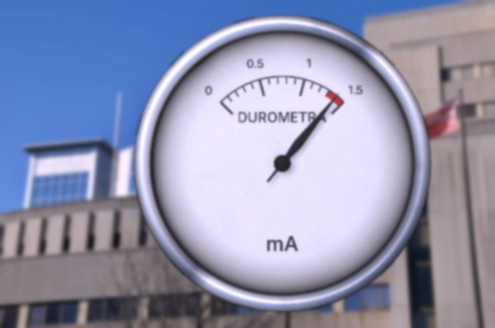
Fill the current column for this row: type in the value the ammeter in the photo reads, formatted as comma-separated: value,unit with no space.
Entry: 1.4,mA
